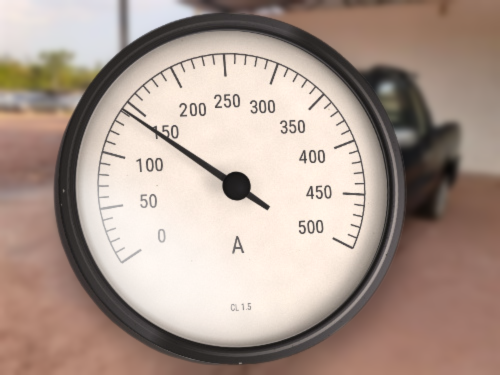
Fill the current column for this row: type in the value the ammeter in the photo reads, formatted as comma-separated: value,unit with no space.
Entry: 140,A
